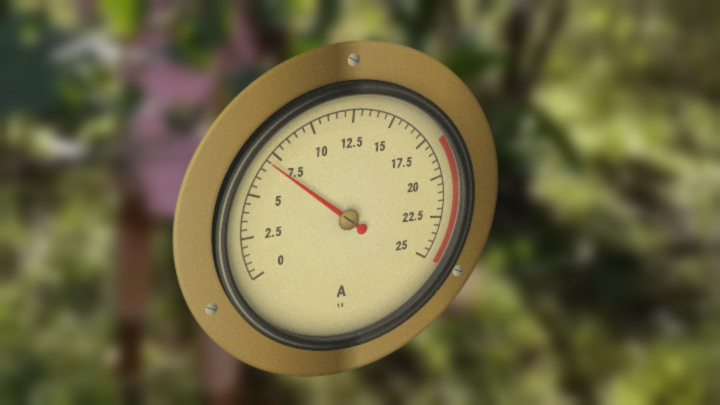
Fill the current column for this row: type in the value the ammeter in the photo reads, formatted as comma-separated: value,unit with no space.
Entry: 7,A
